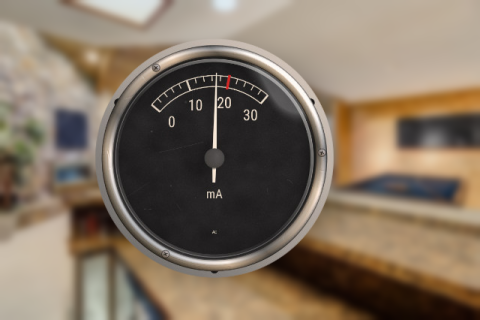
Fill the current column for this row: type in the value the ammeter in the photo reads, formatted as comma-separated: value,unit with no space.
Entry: 17,mA
